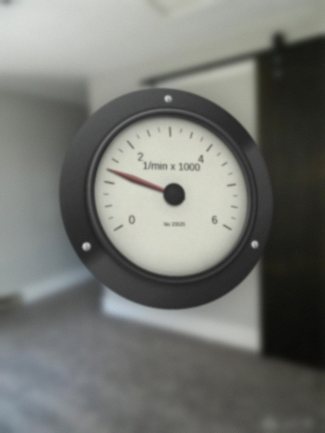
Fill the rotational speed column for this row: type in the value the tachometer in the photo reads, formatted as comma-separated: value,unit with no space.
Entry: 1250,rpm
